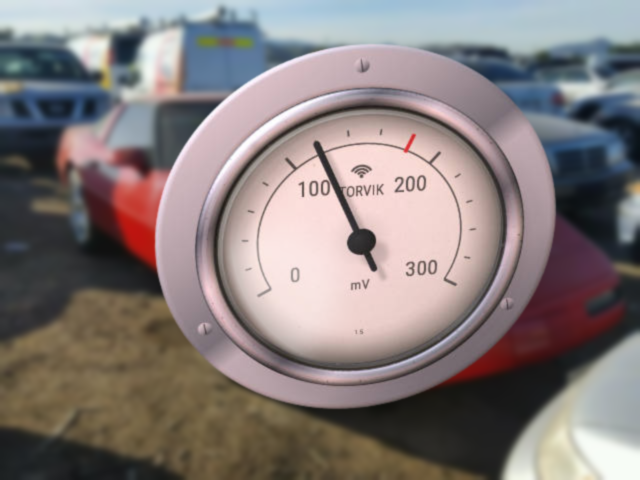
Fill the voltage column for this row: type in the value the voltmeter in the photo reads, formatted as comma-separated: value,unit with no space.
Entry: 120,mV
